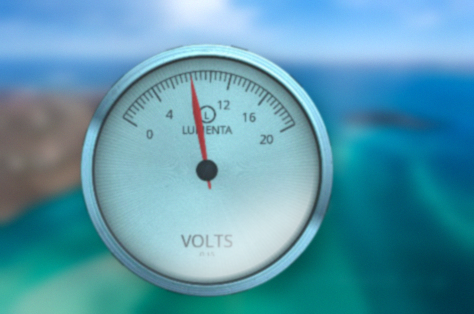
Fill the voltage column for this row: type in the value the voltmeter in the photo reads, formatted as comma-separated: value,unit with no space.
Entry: 8,V
